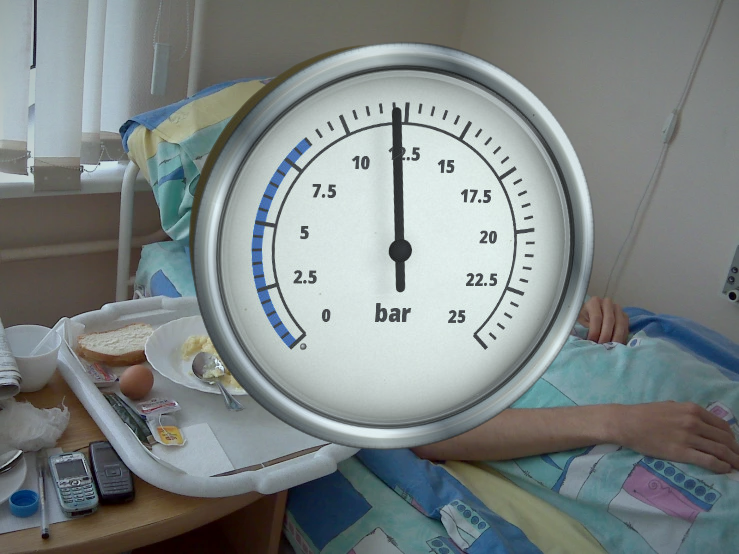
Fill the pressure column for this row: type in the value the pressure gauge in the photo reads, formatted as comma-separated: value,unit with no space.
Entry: 12,bar
